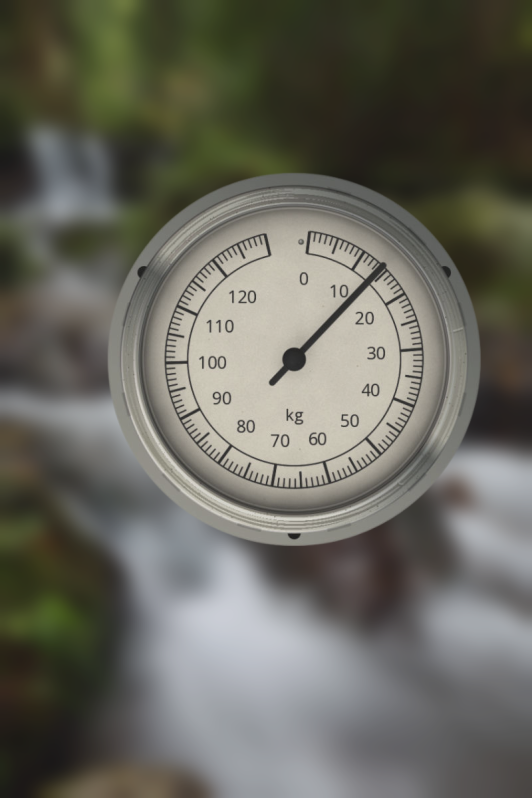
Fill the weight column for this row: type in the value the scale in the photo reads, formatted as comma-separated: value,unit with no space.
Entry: 14,kg
